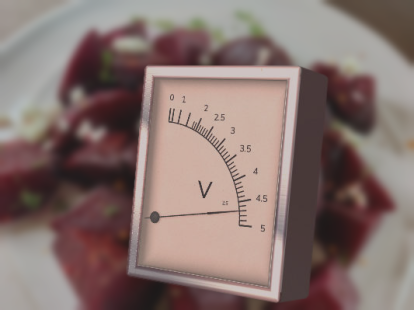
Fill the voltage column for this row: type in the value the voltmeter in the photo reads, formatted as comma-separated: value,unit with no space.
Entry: 4.7,V
